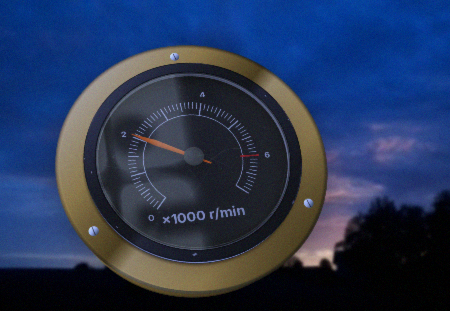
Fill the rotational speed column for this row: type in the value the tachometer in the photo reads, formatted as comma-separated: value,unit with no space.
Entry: 2000,rpm
